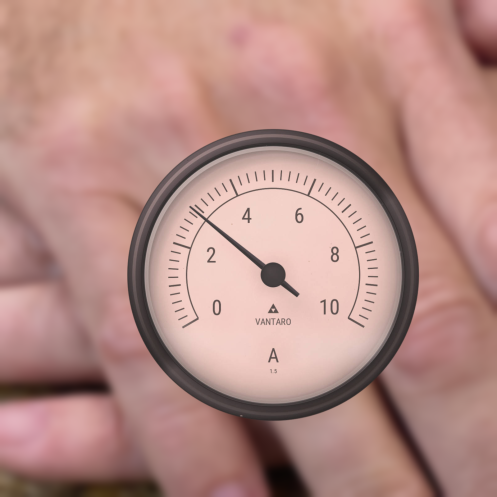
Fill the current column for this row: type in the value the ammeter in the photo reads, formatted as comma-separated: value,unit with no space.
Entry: 2.9,A
